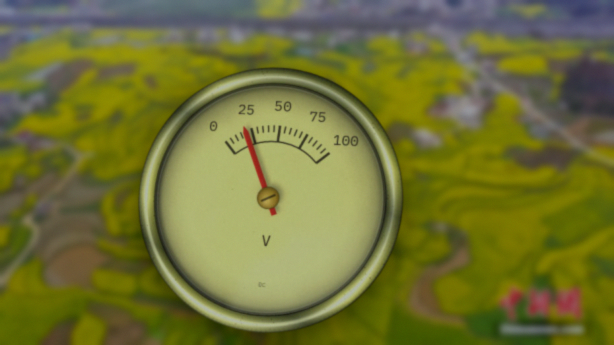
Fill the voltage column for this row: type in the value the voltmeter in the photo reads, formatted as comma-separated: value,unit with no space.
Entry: 20,V
